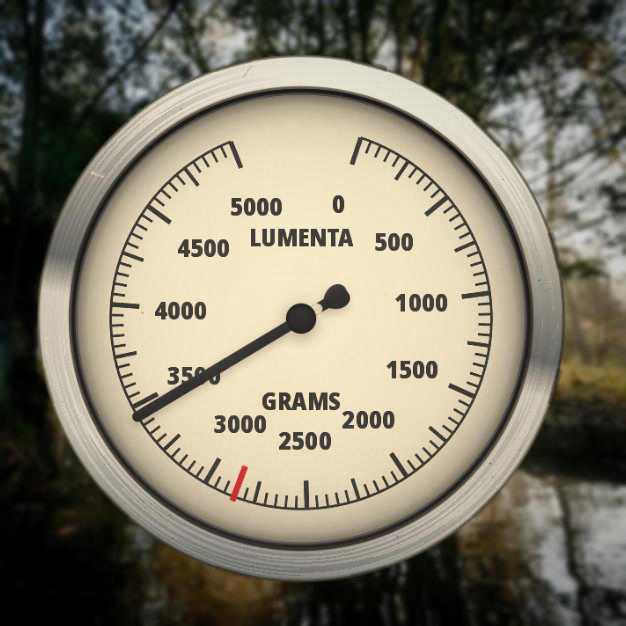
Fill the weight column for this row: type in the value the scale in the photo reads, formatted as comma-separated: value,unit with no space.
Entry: 3450,g
